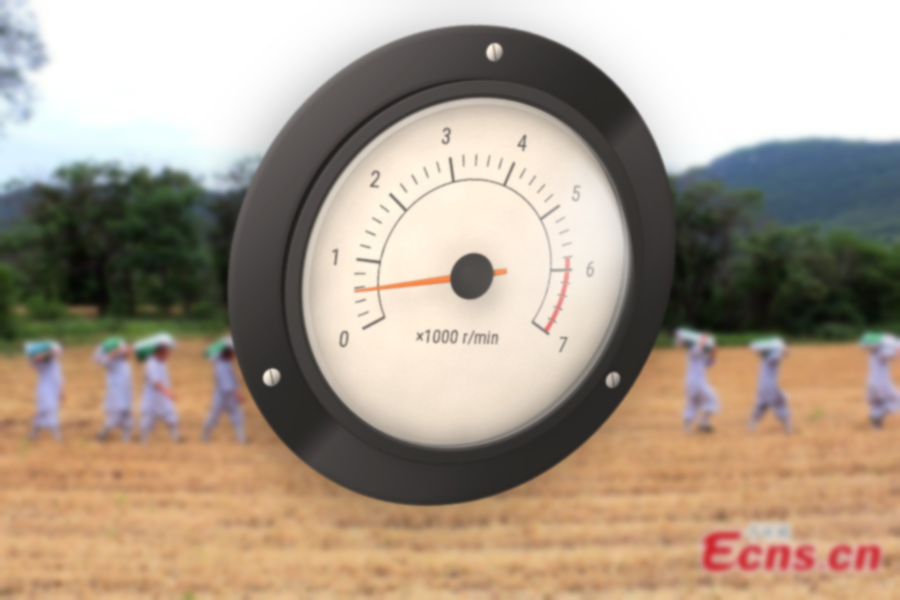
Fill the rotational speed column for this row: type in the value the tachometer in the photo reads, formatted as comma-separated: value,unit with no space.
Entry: 600,rpm
